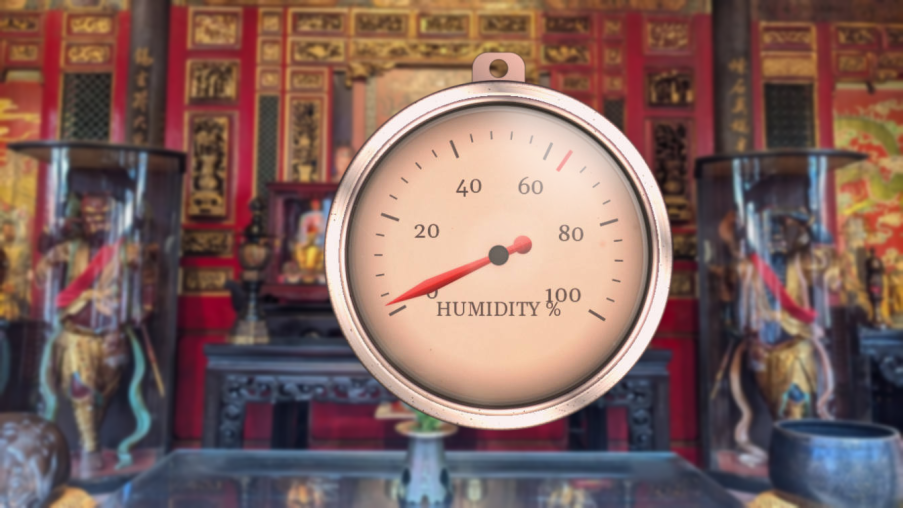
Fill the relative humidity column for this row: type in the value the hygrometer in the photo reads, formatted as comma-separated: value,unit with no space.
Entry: 2,%
